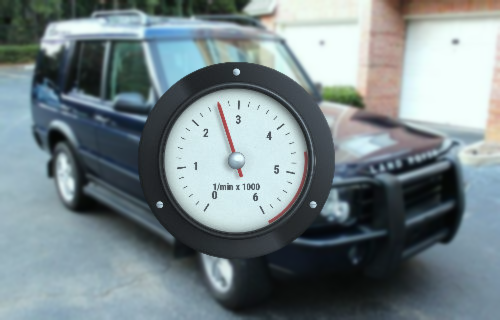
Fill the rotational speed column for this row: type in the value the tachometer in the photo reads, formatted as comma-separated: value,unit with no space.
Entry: 2600,rpm
